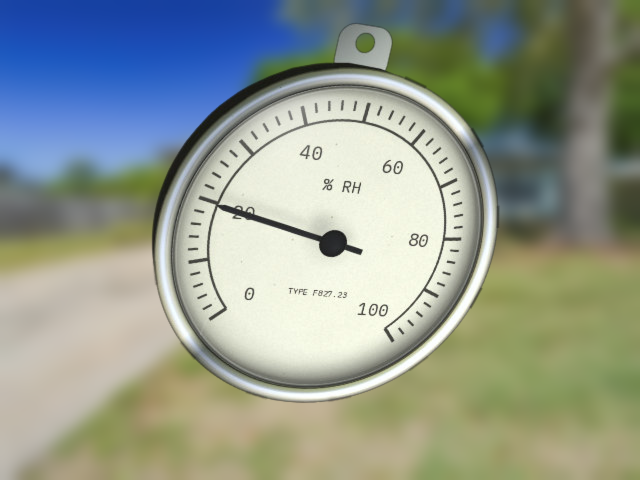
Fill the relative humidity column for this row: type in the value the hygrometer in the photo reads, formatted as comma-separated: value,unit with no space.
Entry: 20,%
